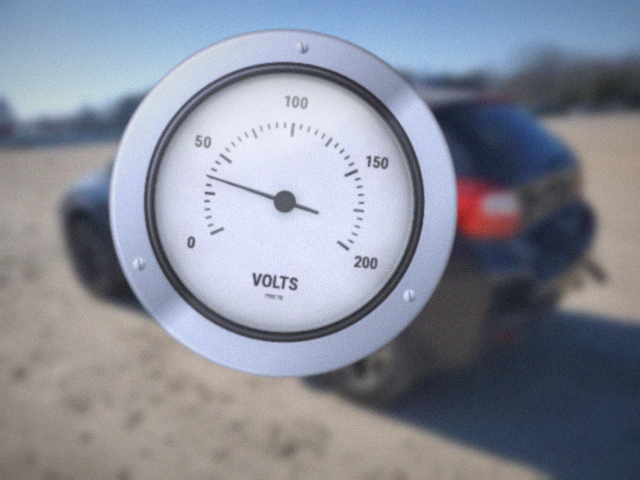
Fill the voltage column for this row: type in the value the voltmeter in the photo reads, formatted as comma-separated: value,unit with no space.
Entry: 35,V
